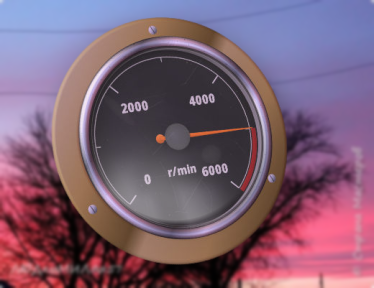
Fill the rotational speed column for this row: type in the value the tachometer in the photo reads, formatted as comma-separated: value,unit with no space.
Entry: 5000,rpm
